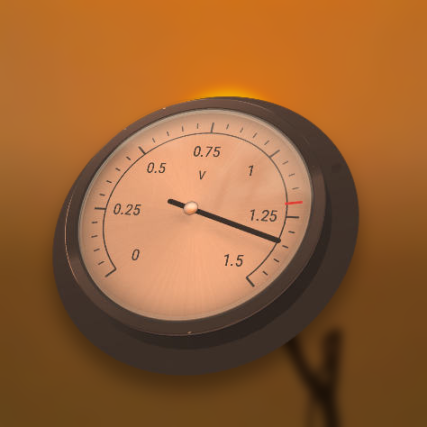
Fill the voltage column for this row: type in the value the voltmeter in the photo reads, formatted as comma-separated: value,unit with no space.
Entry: 1.35,V
